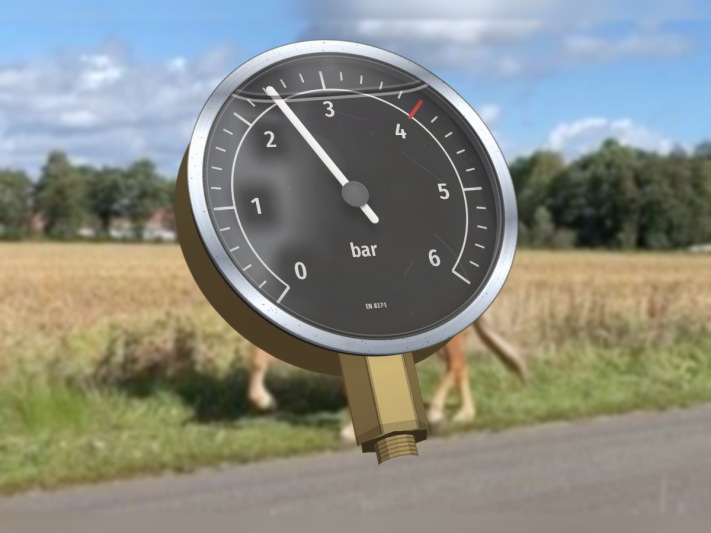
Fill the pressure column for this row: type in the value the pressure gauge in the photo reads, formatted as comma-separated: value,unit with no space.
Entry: 2.4,bar
